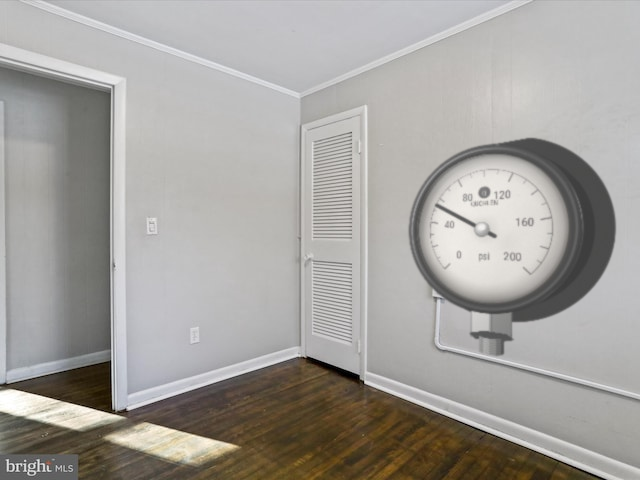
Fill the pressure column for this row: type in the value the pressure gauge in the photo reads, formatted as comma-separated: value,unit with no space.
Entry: 55,psi
